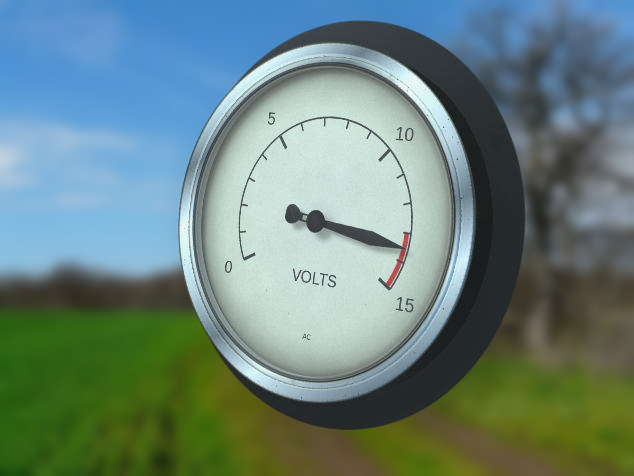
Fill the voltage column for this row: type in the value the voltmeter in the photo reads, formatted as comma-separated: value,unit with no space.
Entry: 13.5,V
